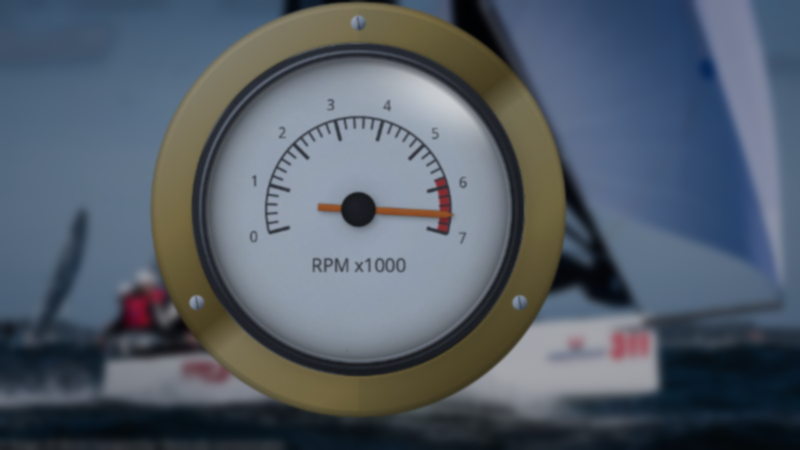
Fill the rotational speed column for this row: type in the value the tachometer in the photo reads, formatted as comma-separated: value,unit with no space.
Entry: 6600,rpm
